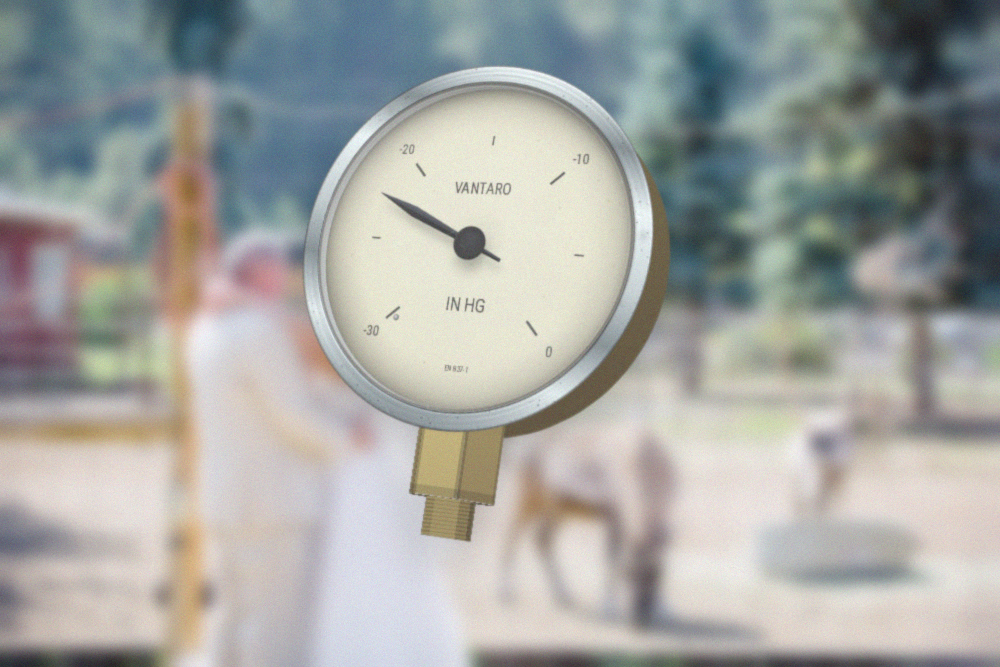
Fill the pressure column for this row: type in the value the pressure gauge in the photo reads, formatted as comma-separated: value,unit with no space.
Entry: -22.5,inHg
